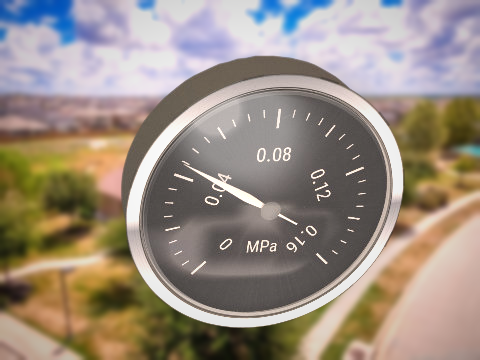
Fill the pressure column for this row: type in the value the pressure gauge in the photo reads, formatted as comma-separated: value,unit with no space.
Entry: 0.045,MPa
